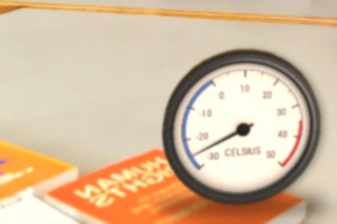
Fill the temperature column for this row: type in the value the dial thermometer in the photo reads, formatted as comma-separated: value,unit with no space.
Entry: -25,°C
